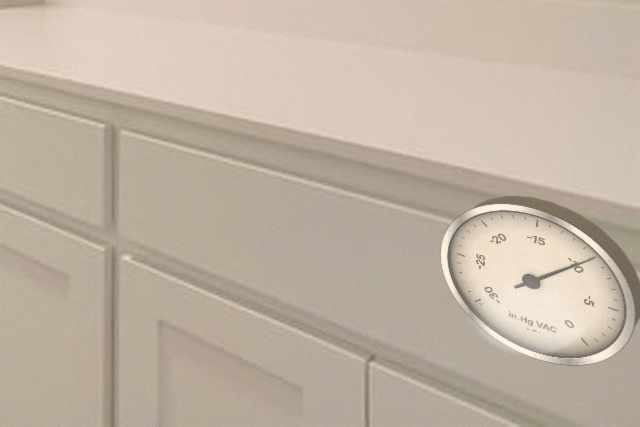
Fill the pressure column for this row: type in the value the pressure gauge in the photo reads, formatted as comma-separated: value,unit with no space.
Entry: -10,inHg
